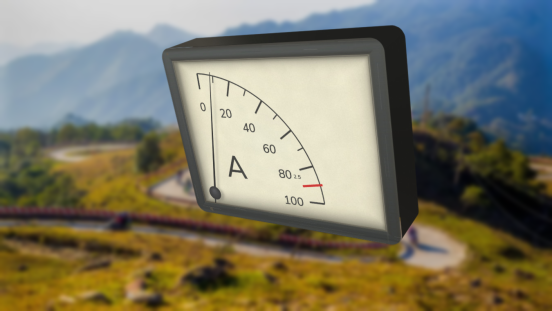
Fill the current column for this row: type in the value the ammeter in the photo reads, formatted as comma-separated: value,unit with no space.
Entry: 10,A
